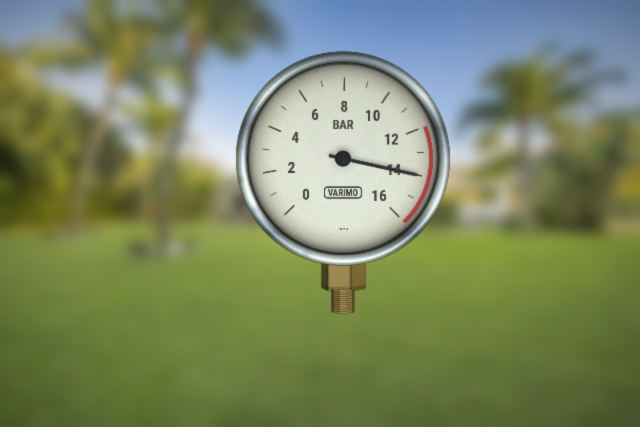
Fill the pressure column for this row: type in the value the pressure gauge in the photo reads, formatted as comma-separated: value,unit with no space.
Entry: 14,bar
